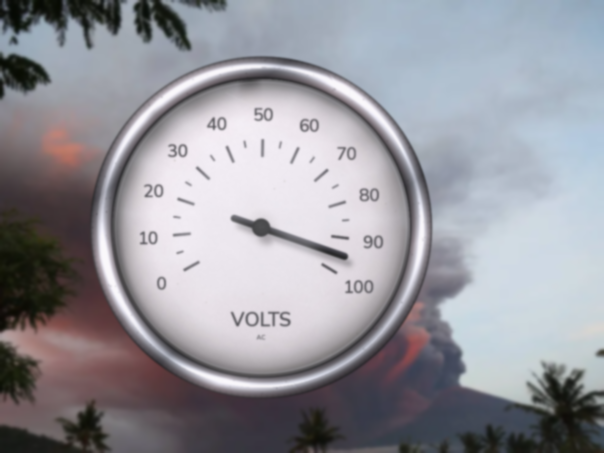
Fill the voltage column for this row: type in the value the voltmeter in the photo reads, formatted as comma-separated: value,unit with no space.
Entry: 95,V
